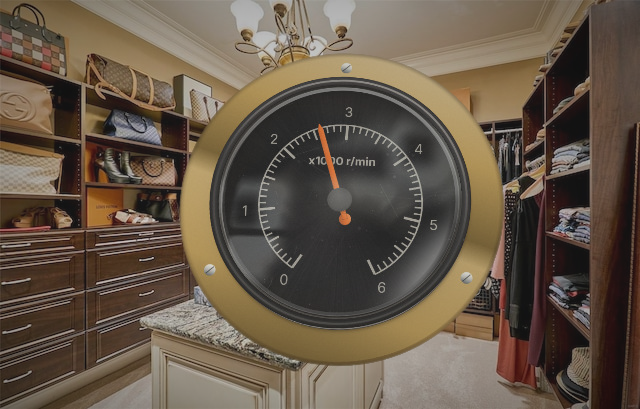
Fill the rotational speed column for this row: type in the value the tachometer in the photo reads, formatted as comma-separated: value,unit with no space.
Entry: 2600,rpm
